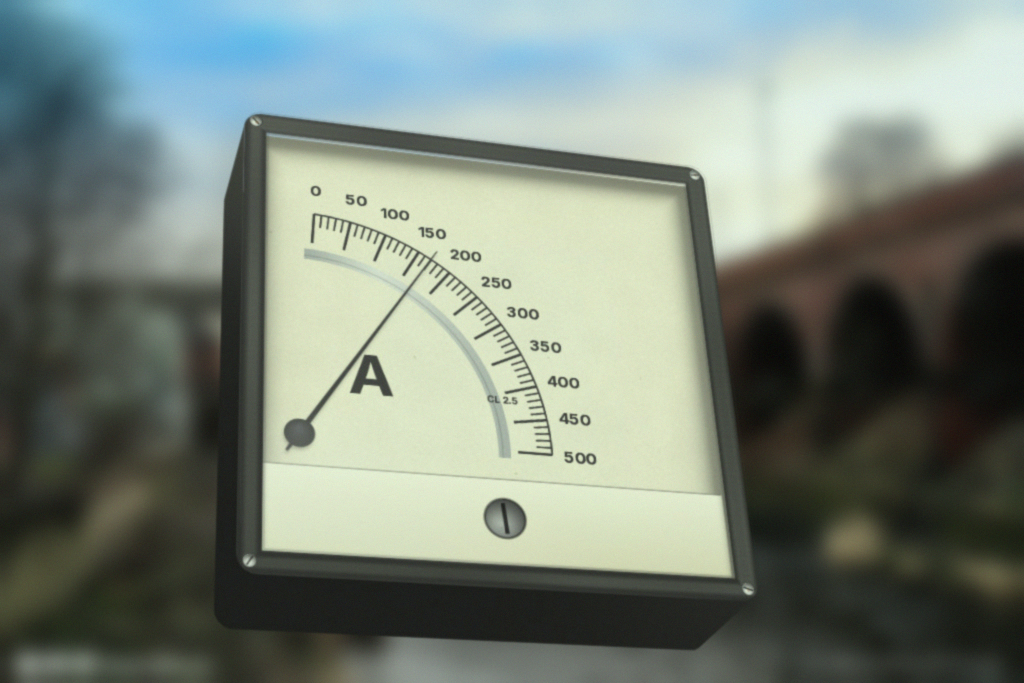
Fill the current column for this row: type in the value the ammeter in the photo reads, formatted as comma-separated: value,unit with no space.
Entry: 170,A
